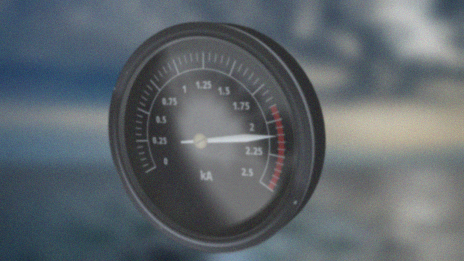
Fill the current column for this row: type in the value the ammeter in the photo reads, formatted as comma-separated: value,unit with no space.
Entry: 2.1,kA
